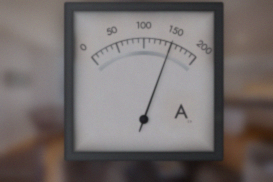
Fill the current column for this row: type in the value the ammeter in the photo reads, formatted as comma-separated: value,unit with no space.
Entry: 150,A
